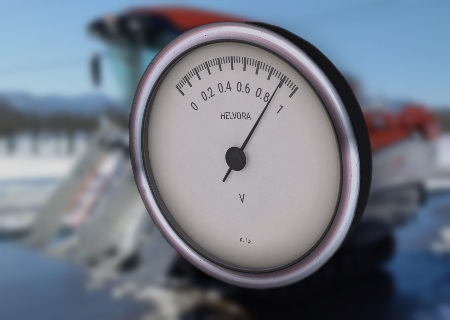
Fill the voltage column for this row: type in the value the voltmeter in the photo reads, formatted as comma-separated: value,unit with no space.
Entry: 0.9,V
